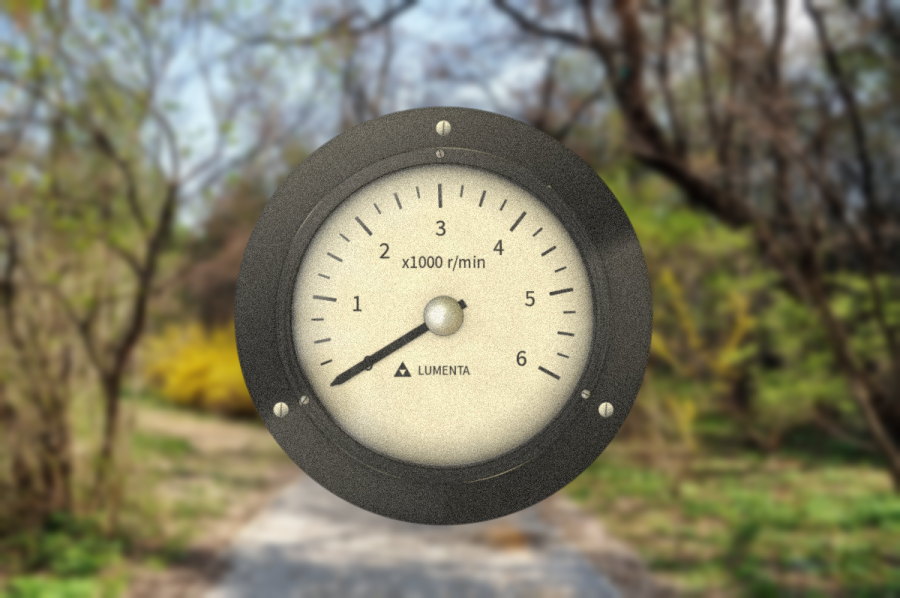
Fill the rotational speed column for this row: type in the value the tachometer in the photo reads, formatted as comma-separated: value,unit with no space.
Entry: 0,rpm
